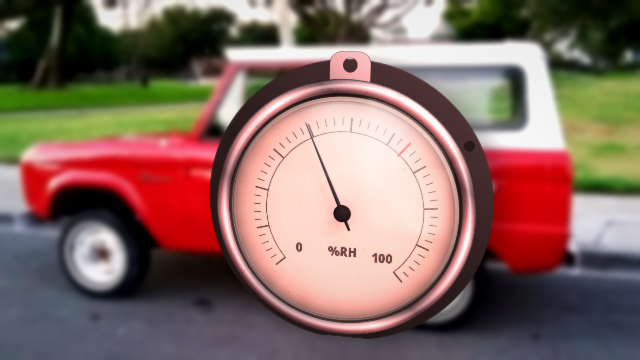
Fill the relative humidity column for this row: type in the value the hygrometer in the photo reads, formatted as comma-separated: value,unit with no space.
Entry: 40,%
